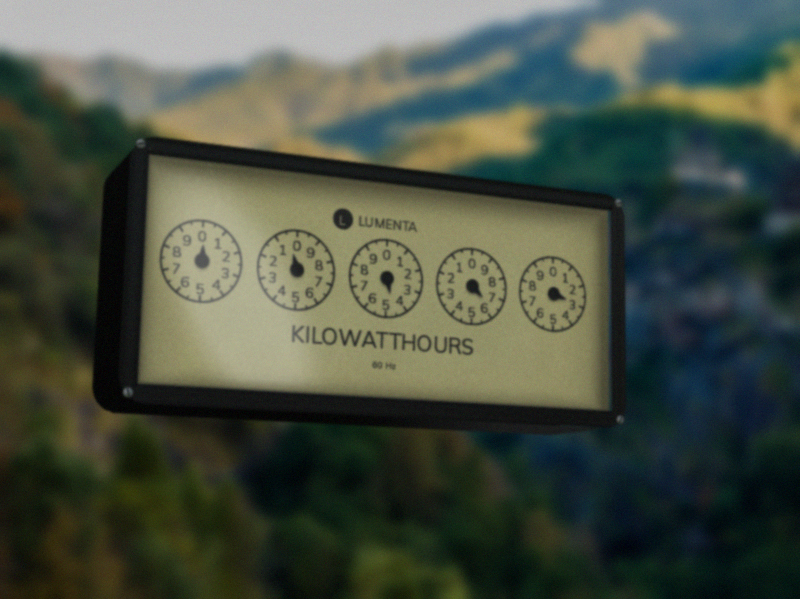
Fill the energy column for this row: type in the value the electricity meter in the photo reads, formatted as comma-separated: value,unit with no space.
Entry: 463,kWh
